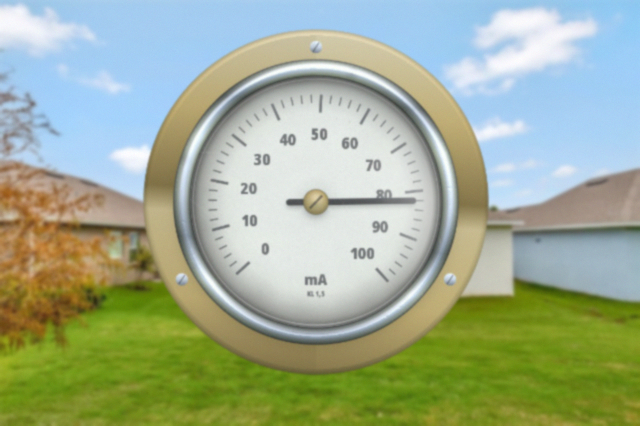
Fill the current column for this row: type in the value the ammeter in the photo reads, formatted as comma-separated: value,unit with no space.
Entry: 82,mA
